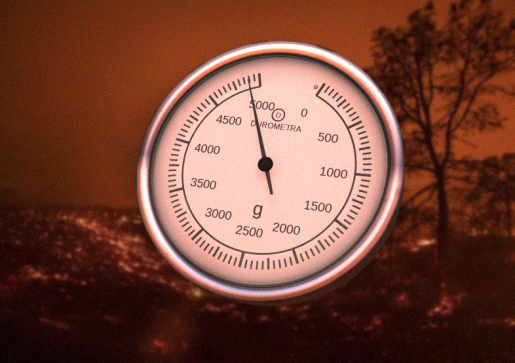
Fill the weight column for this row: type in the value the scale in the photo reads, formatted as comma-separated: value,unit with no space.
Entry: 4900,g
